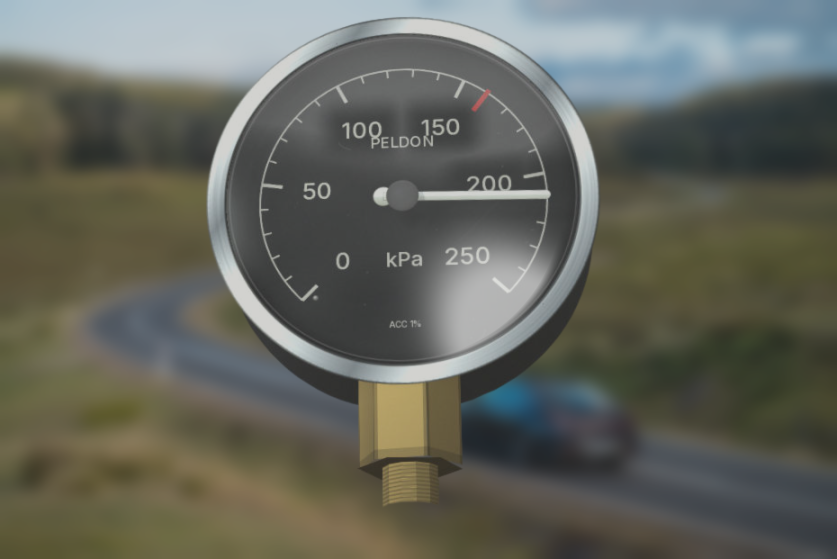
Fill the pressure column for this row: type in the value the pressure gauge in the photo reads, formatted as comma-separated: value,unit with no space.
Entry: 210,kPa
